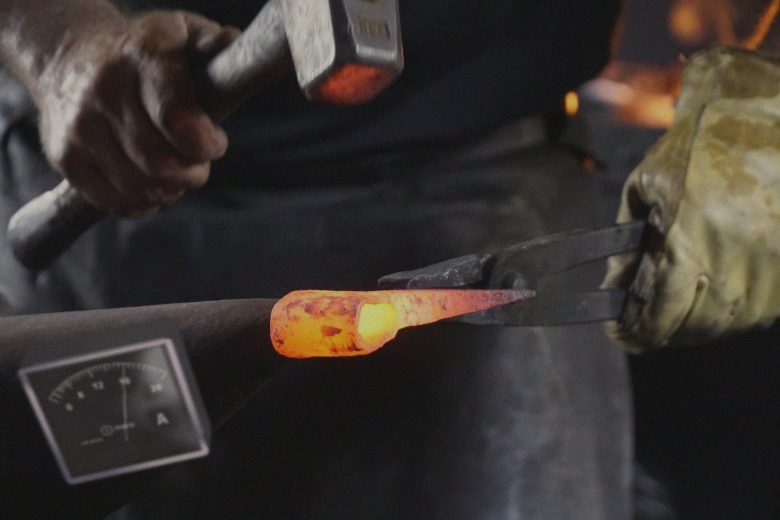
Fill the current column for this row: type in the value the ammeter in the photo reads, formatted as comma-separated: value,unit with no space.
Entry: 16,A
